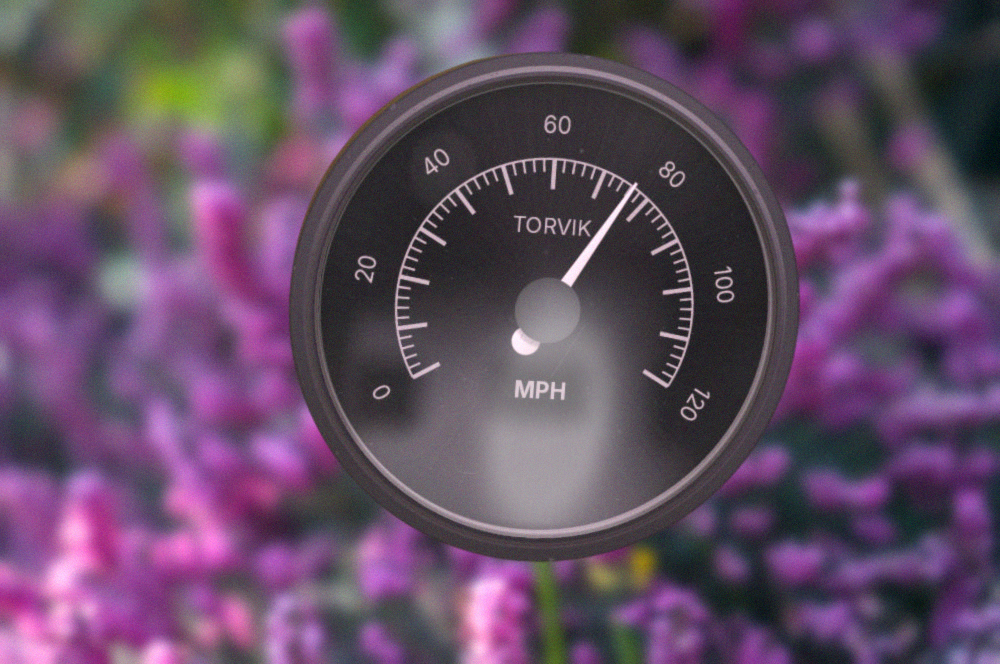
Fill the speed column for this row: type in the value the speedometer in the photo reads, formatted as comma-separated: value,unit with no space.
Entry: 76,mph
